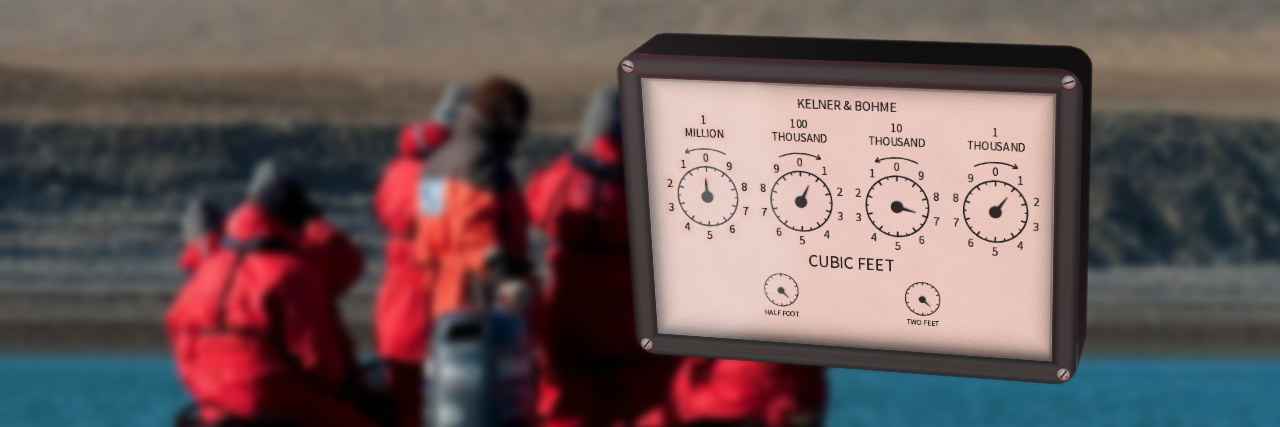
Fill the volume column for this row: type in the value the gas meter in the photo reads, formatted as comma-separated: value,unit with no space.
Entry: 7100,ft³
